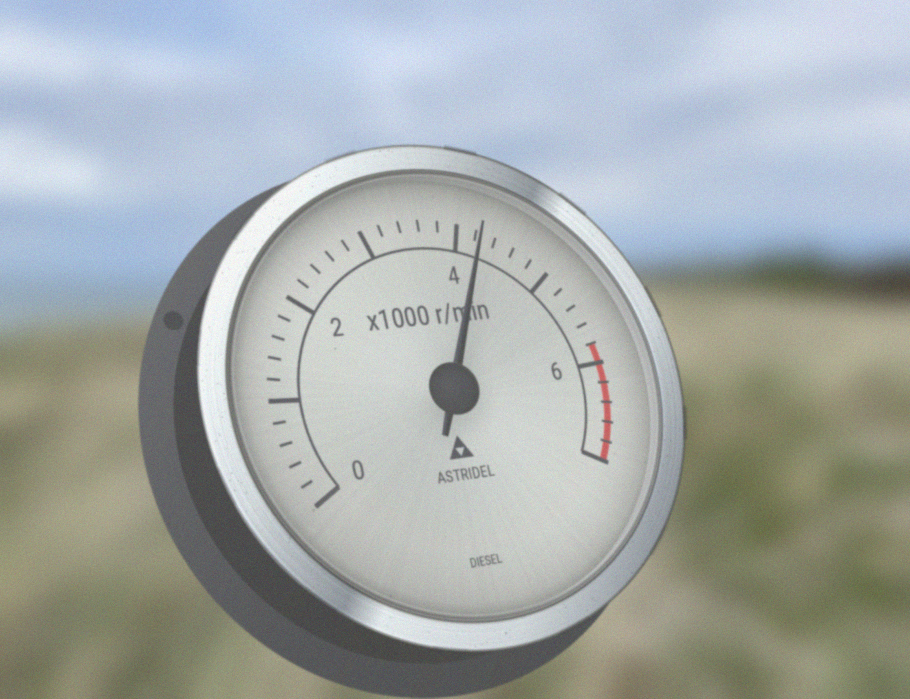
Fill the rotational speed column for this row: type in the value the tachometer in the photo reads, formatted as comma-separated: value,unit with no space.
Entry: 4200,rpm
